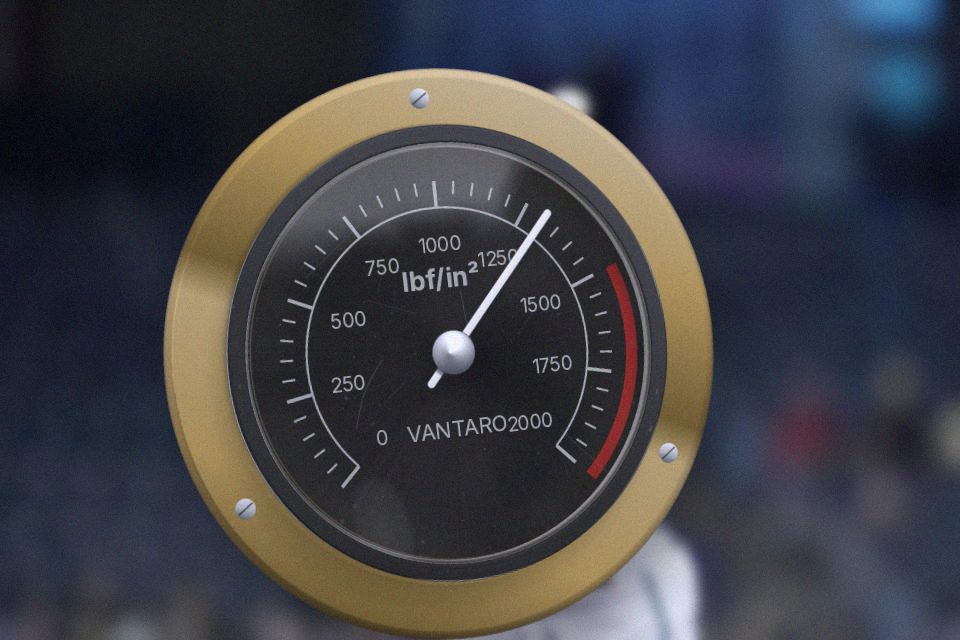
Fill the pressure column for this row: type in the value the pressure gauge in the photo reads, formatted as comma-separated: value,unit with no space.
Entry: 1300,psi
